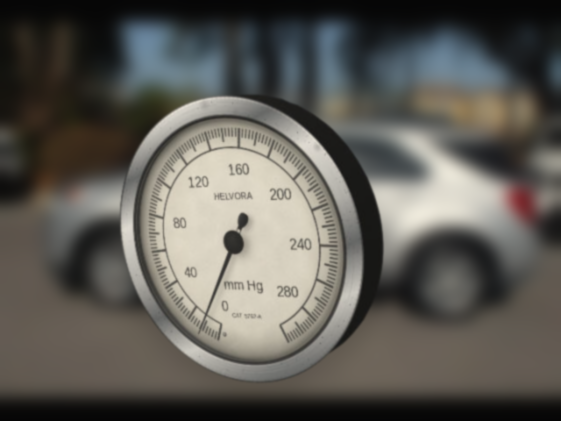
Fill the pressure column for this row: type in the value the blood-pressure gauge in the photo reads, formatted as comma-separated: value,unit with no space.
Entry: 10,mmHg
